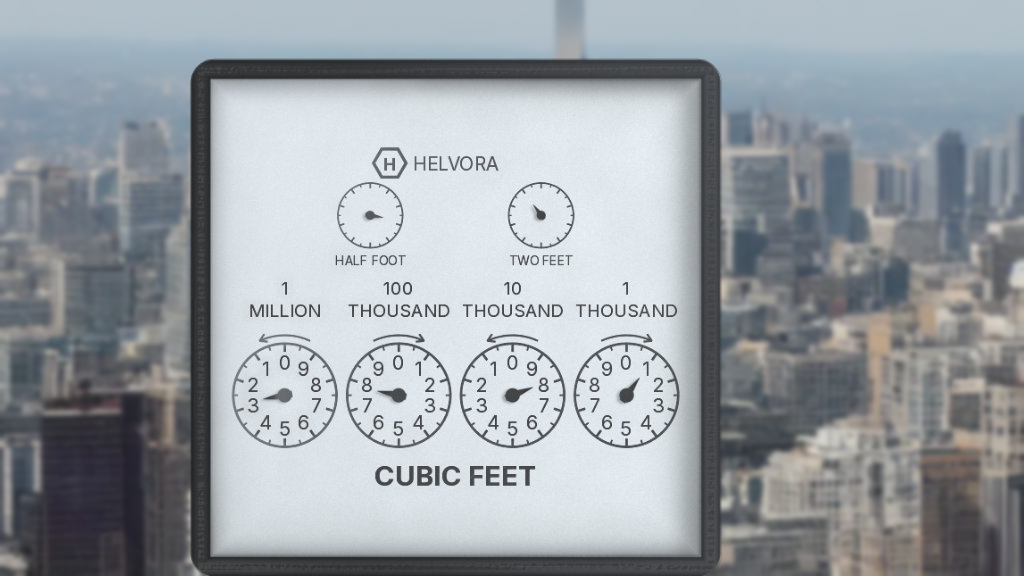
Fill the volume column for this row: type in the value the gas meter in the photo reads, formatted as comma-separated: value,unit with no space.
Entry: 278100,ft³
